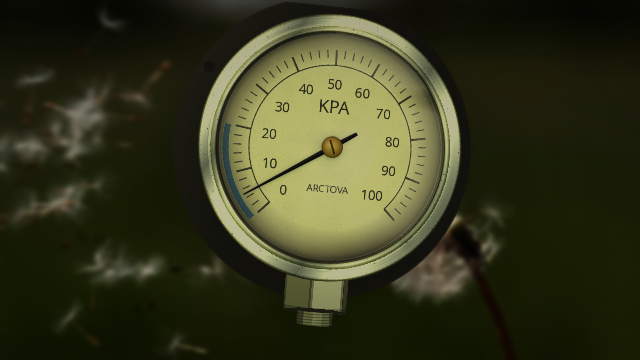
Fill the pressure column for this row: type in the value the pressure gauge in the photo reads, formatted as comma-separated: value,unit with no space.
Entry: 5,kPa
